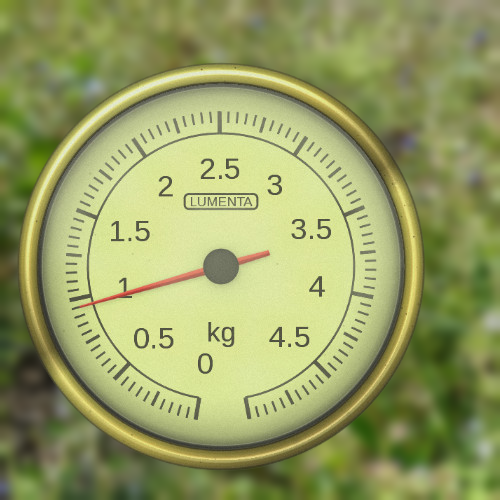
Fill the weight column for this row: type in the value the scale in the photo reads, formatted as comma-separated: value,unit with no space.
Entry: 0.95,kg
